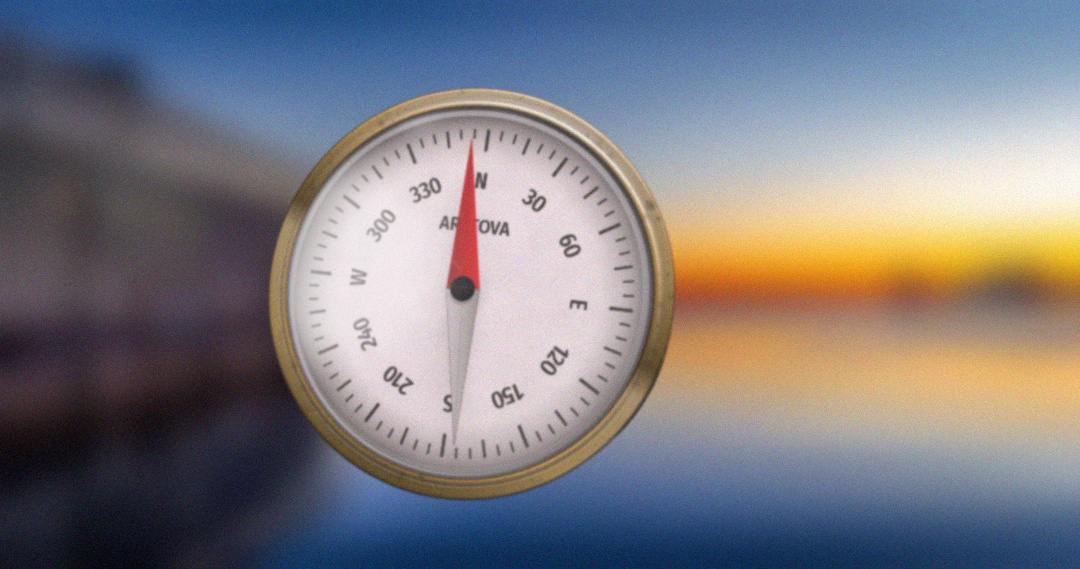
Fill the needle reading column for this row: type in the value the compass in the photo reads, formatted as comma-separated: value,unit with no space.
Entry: 355,°
